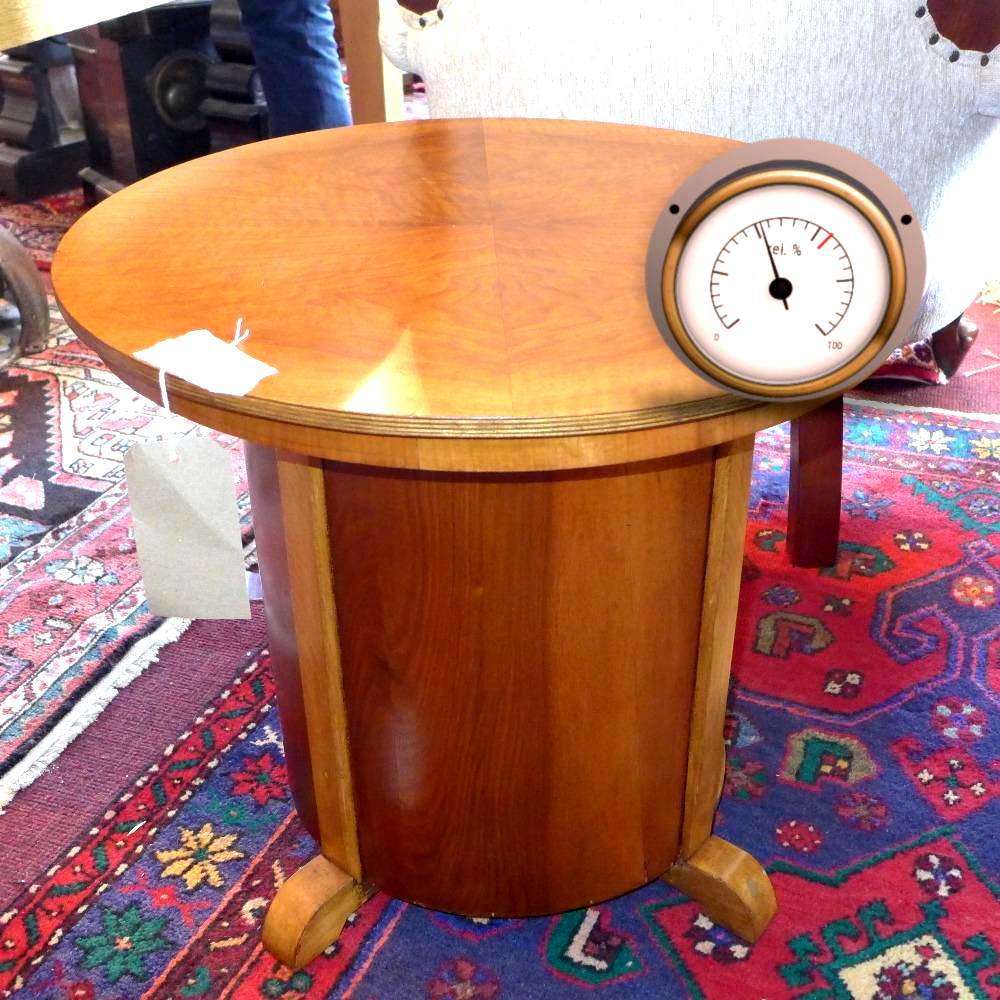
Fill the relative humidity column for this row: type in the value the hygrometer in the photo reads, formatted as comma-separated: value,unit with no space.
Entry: 42,%
